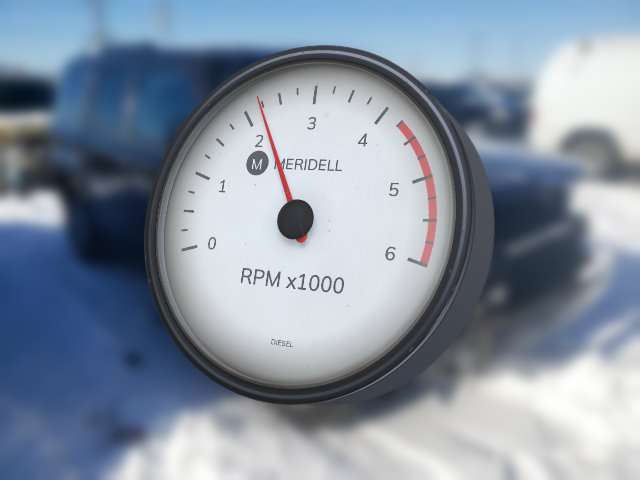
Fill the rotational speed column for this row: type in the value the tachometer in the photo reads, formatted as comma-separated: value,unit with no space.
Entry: 2250,rpm
